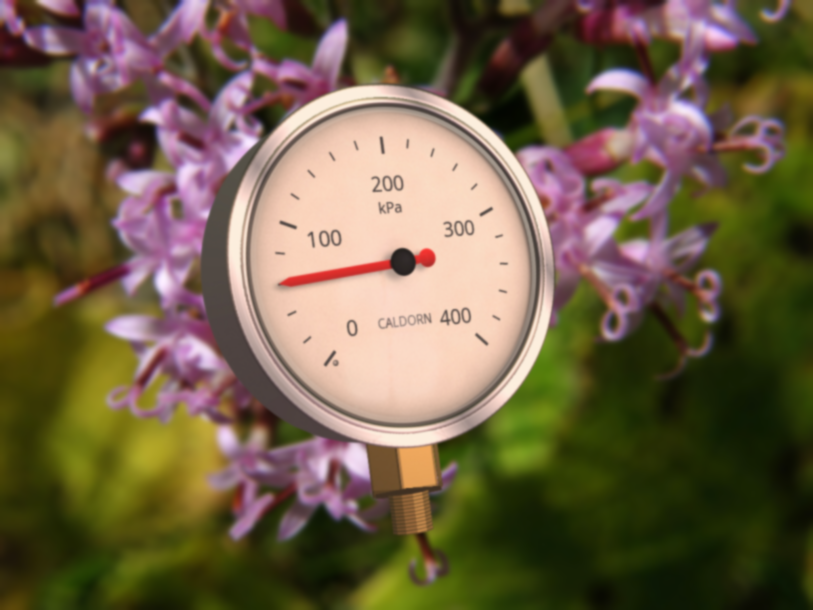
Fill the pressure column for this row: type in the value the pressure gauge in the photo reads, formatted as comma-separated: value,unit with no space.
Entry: 60,kPa
